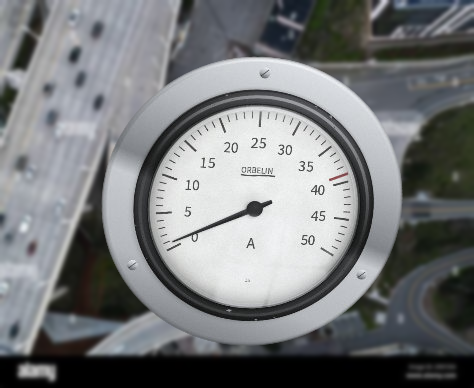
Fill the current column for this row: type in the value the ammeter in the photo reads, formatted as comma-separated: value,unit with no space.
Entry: 1,A
